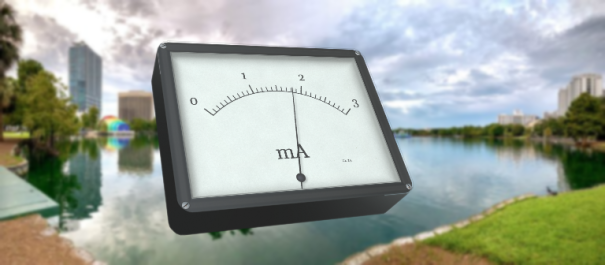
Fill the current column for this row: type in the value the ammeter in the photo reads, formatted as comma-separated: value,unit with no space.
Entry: 1.8,mA
